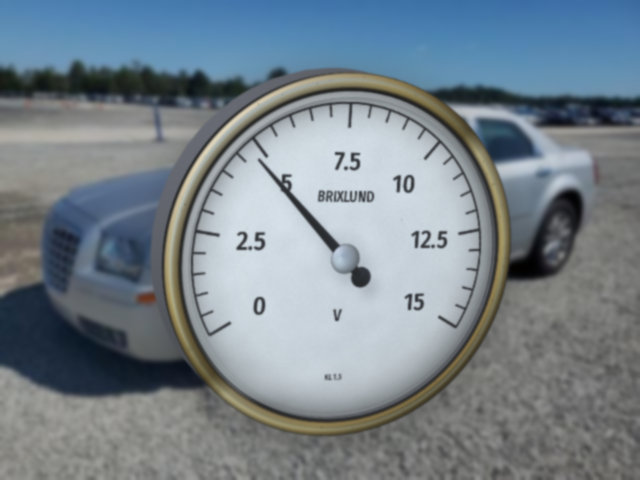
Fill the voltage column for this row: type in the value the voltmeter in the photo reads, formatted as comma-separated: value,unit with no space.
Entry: 4.75,V
